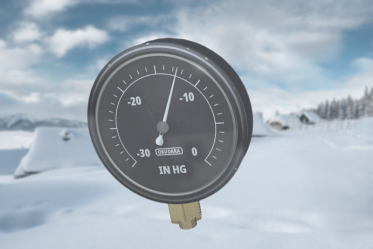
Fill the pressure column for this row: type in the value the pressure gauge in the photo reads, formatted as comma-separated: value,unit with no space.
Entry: -12.5,inHg
